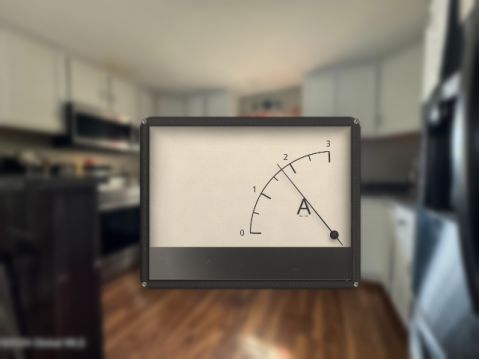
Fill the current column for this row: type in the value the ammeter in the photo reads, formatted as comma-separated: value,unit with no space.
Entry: 1.75,A
